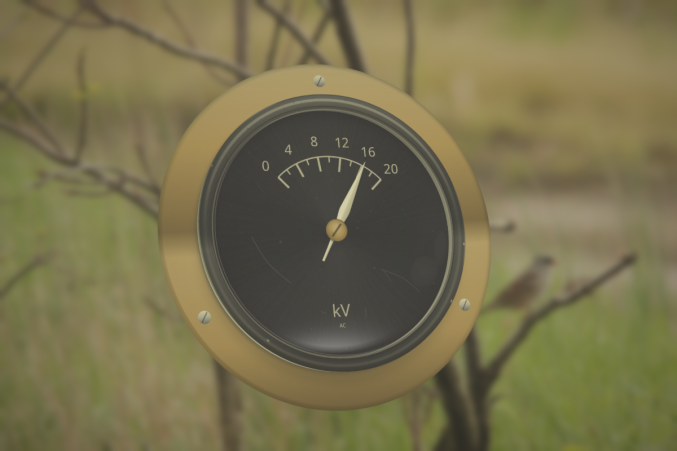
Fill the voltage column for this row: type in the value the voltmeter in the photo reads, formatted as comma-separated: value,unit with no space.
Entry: 16,kV
